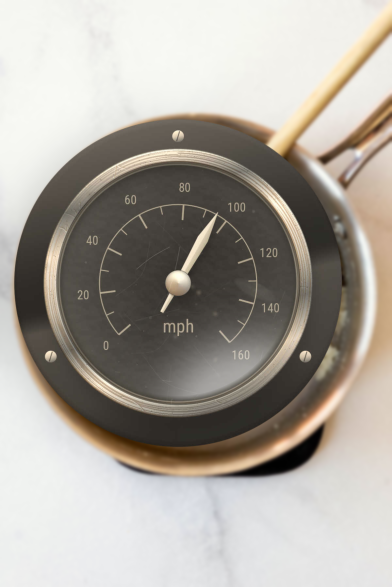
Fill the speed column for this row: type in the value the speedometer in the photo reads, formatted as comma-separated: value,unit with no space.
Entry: 95,mph
